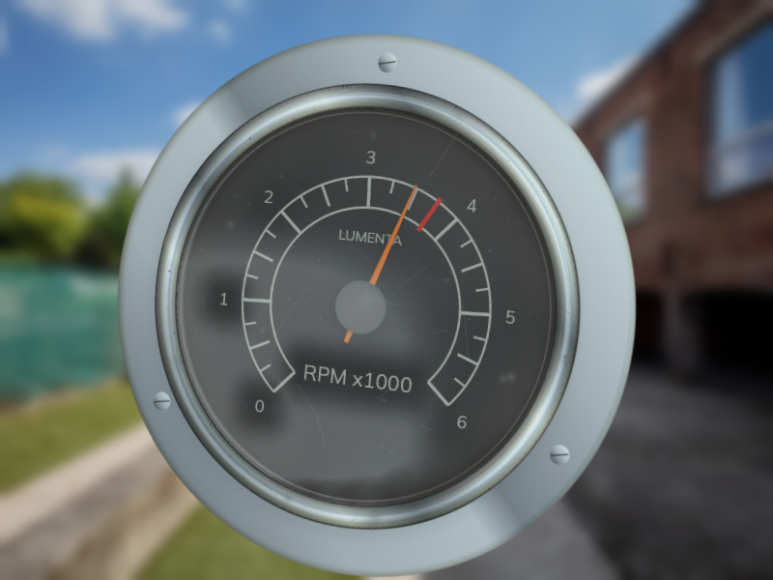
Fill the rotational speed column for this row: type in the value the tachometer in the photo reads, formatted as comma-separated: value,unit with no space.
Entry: 3500,rpm
